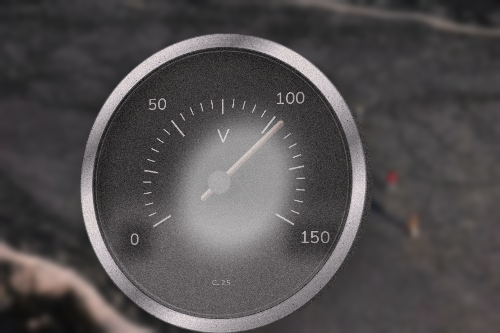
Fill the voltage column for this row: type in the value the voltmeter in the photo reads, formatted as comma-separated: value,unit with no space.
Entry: 105,V
